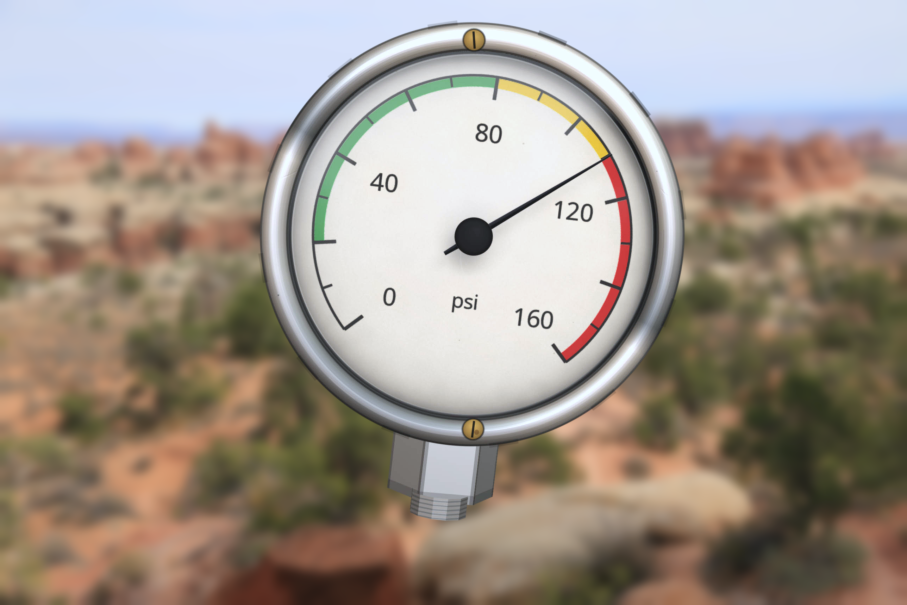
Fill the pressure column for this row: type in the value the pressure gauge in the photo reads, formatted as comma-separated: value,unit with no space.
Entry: 110,psi
